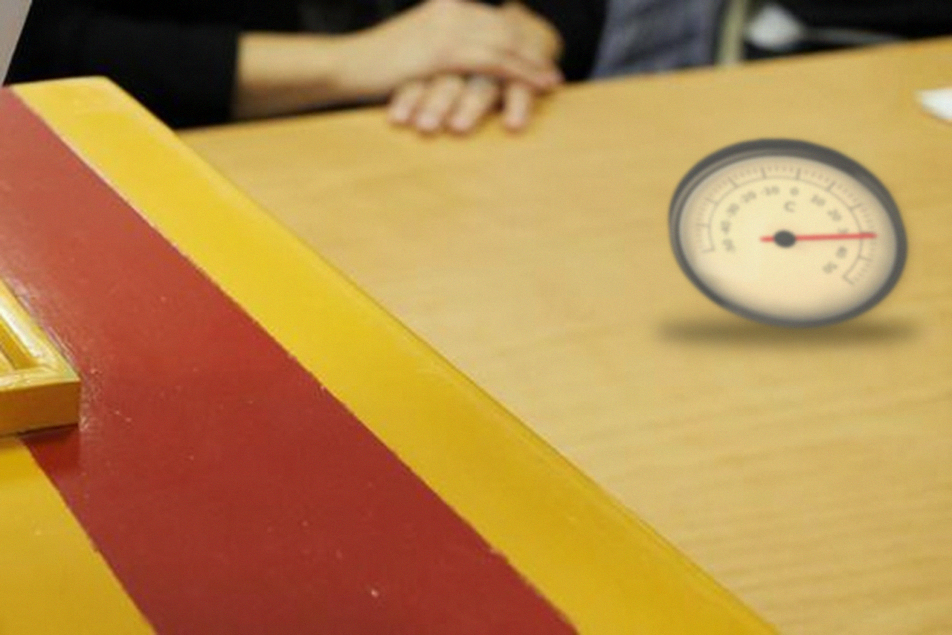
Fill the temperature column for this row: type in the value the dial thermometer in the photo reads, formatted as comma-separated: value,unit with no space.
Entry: 30,°C
